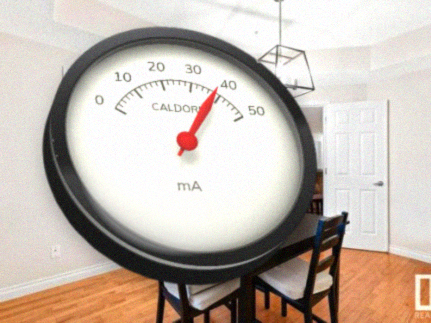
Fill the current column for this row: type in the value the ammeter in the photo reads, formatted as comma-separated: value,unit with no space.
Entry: 38,mA
